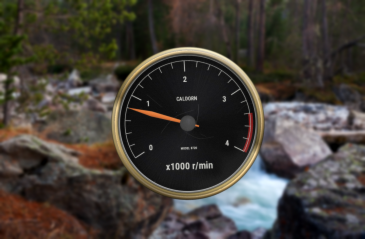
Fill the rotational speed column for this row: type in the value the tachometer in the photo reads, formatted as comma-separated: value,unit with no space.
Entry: 800,rpm
